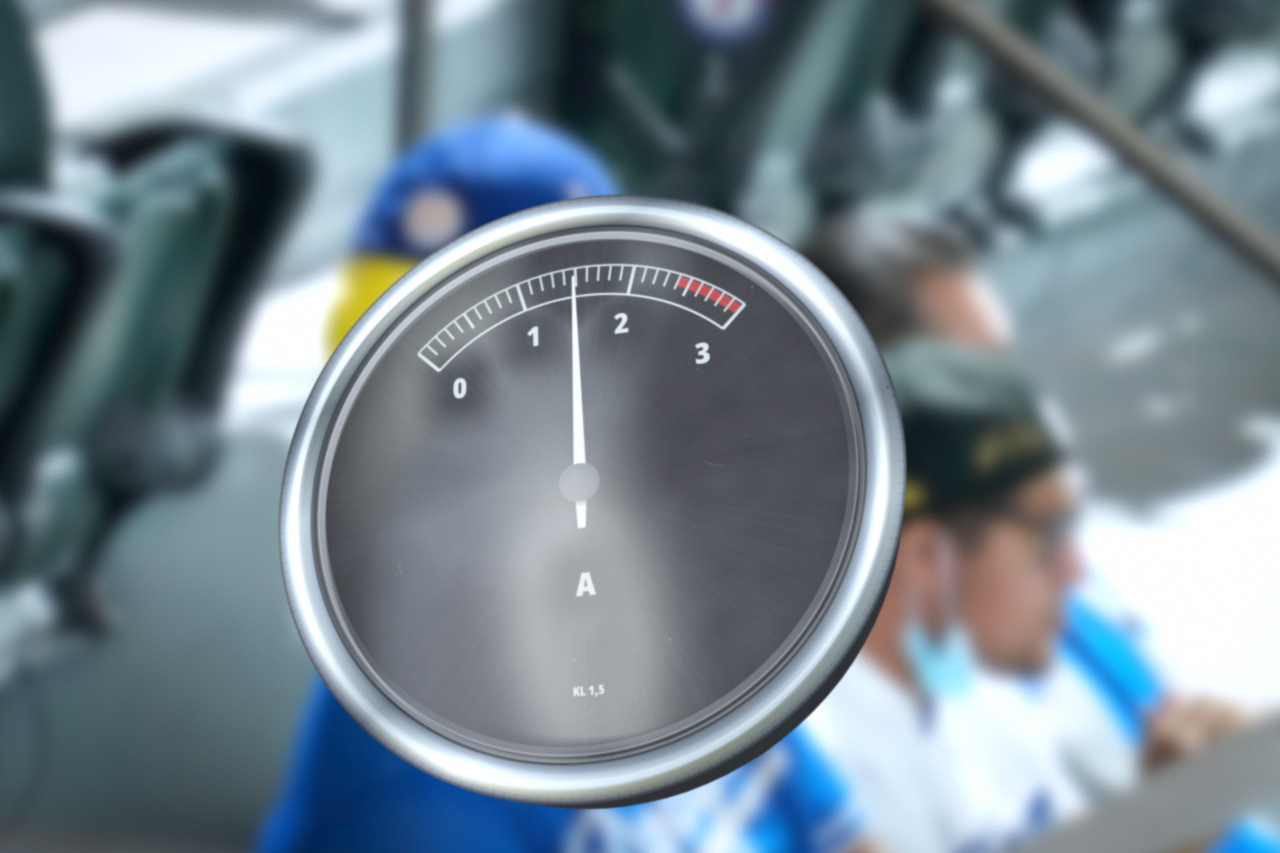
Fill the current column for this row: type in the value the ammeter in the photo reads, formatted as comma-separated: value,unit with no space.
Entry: 1.5,A
